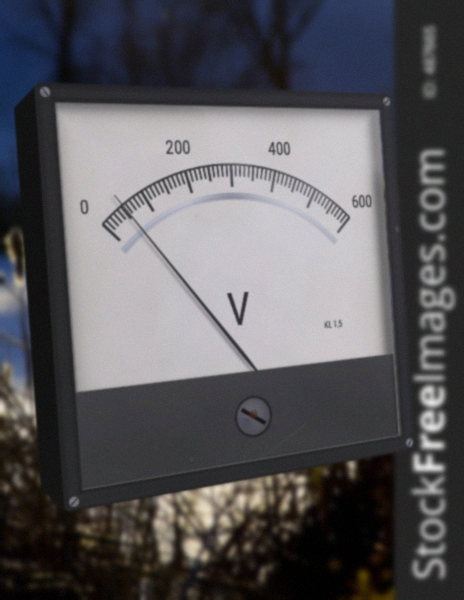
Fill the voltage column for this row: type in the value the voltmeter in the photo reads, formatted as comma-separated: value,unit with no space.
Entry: 50,V
